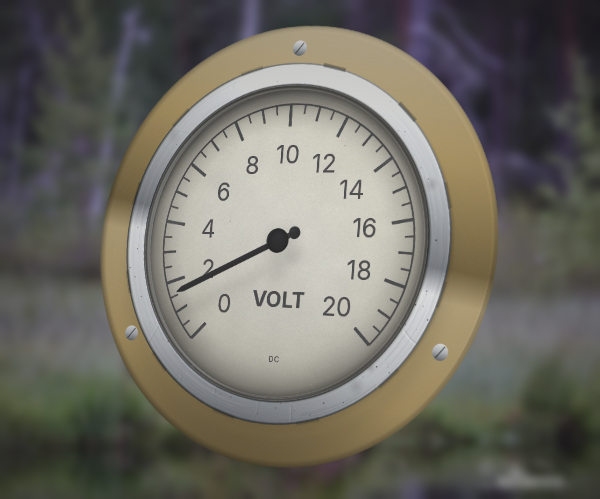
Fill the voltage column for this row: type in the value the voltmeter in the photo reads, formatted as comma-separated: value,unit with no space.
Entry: 1.5,V
